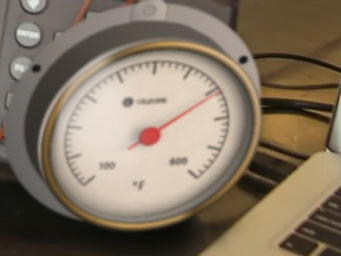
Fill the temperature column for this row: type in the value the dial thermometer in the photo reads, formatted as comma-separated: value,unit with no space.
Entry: 450,°F
